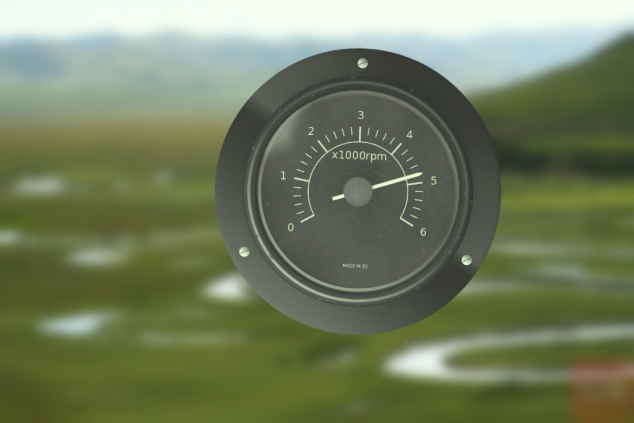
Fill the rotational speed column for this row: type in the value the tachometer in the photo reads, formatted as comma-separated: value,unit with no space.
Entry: 4800,rpm
